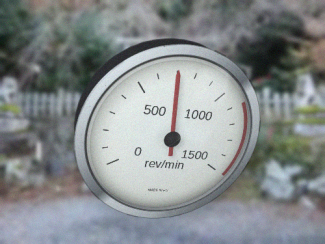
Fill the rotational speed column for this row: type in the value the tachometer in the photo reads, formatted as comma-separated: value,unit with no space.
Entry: 700,rpm
